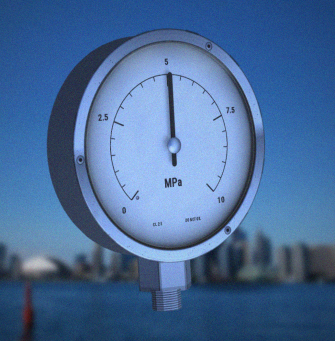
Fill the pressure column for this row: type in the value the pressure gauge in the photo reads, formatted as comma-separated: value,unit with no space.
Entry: 5,MPa
